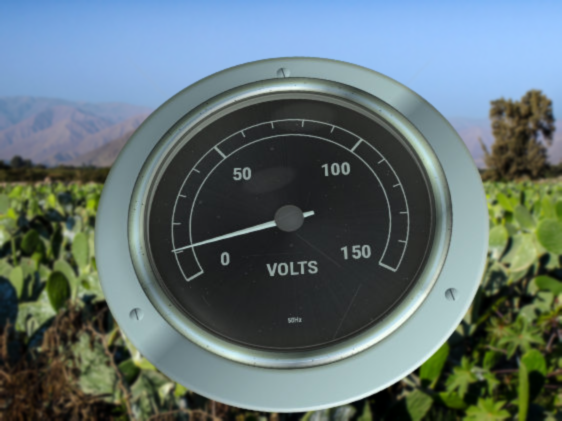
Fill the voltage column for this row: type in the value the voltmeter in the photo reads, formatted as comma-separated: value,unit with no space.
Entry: 10,V
